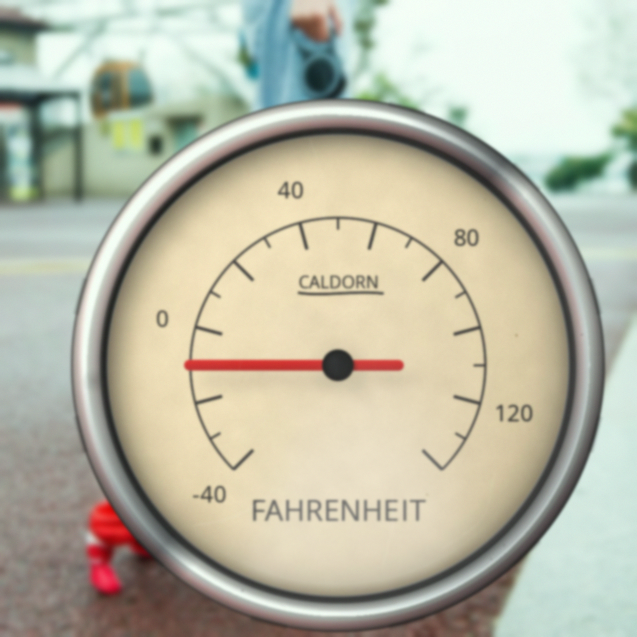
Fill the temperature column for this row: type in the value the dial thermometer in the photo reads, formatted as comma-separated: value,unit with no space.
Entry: -10,°F
